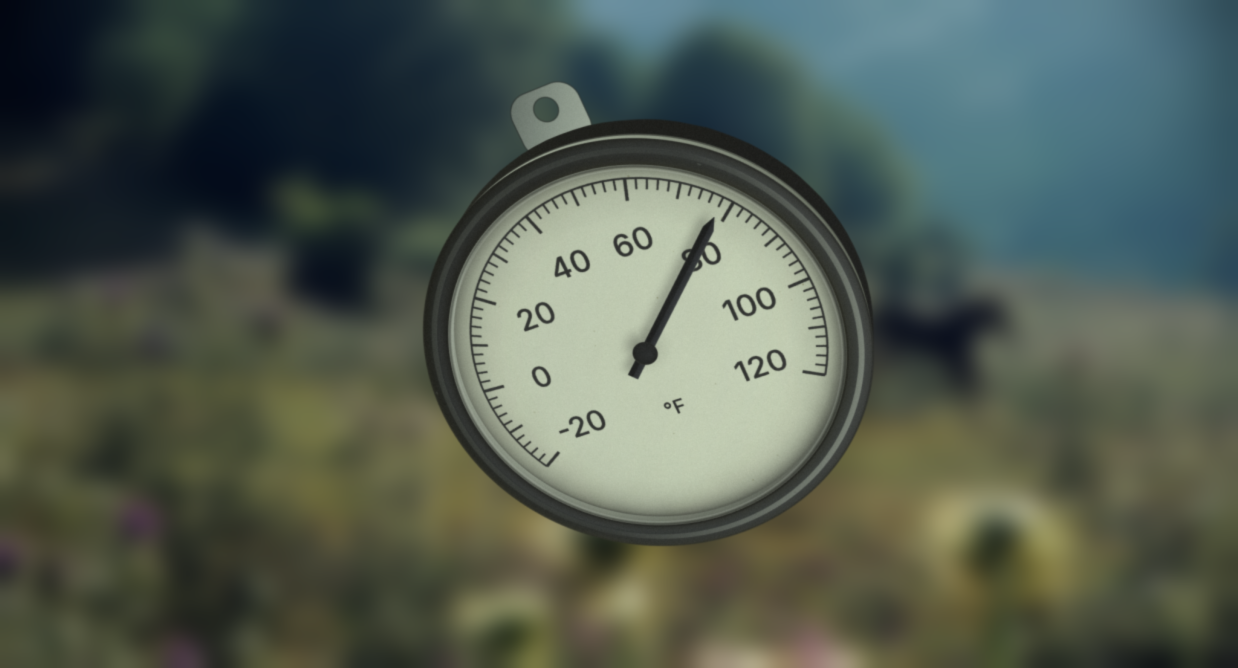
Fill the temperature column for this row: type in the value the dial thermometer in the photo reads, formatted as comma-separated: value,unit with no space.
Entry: 78,°F
